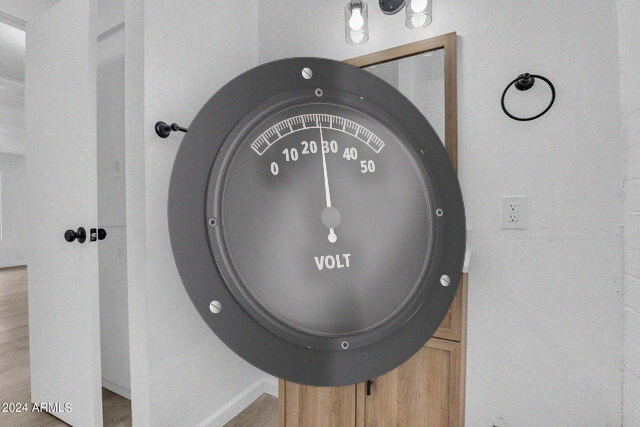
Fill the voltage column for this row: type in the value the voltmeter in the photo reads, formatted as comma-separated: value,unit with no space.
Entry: 25,V
